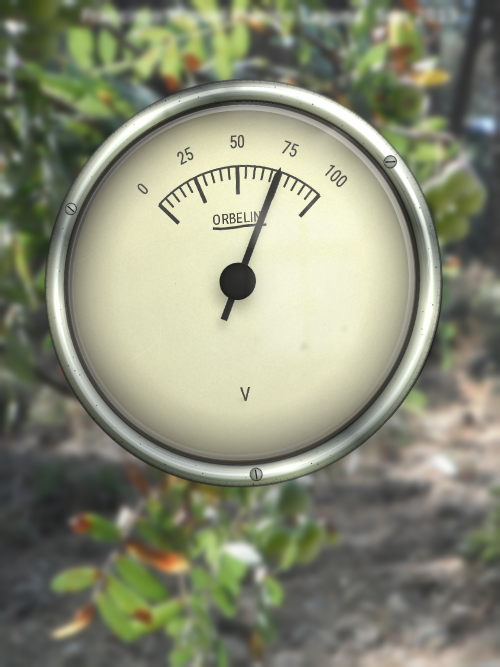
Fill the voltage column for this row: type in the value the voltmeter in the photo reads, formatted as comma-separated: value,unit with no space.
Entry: 75,V
